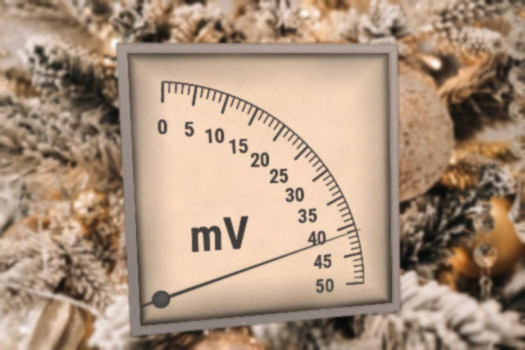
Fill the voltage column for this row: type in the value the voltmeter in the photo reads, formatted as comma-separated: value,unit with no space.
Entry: 41,mV
